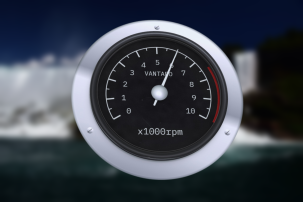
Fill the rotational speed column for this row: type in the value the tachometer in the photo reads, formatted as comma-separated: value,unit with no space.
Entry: 6000,rpm
